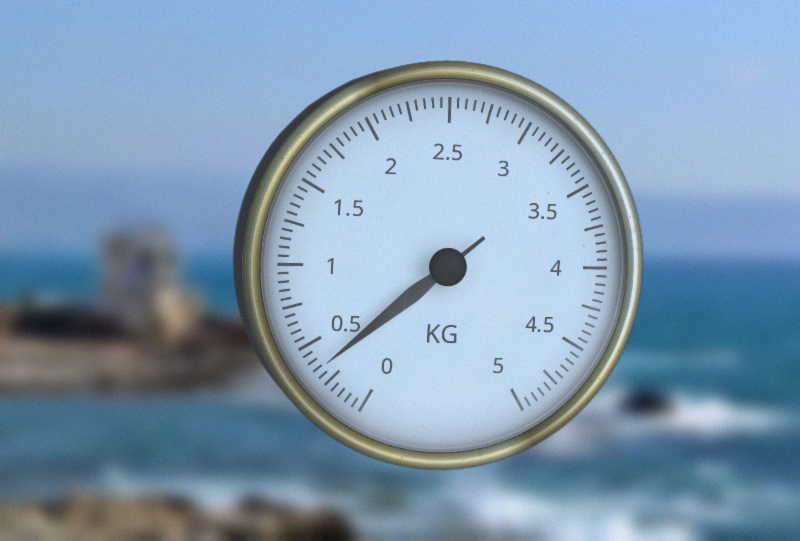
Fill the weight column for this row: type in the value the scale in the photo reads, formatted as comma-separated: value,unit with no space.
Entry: 0.35,kg
